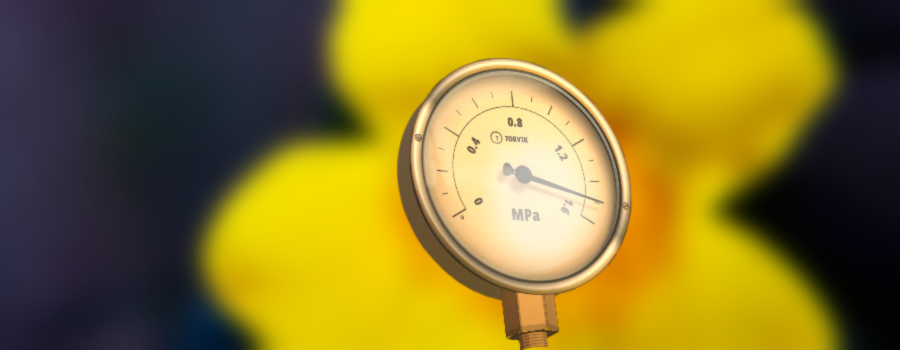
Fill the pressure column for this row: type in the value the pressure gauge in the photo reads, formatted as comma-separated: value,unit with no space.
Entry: 1.5,MPa
